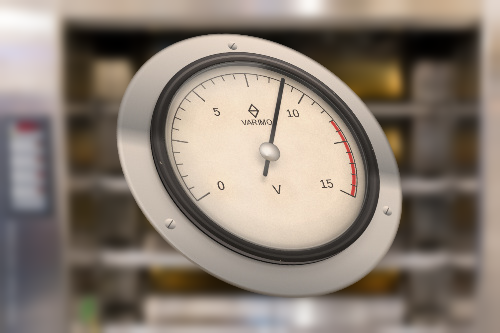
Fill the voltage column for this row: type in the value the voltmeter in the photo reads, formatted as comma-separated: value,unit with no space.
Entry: 9,V
